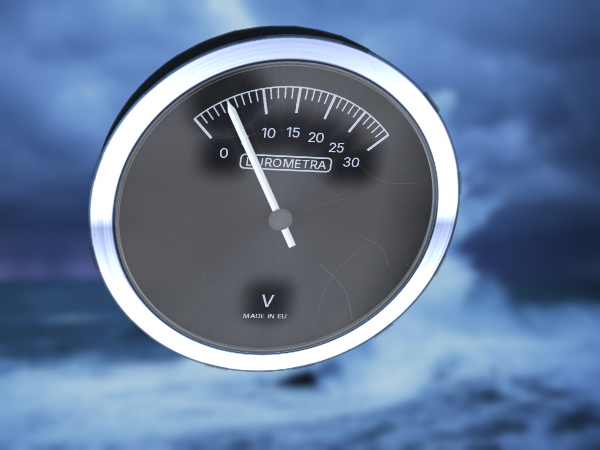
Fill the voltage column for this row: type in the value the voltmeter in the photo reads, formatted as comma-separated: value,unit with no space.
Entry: 5,V
